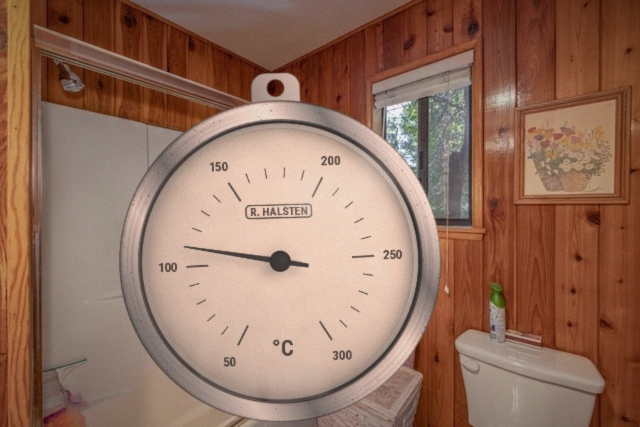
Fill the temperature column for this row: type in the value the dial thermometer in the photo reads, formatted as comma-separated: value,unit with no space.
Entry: 110,°C
